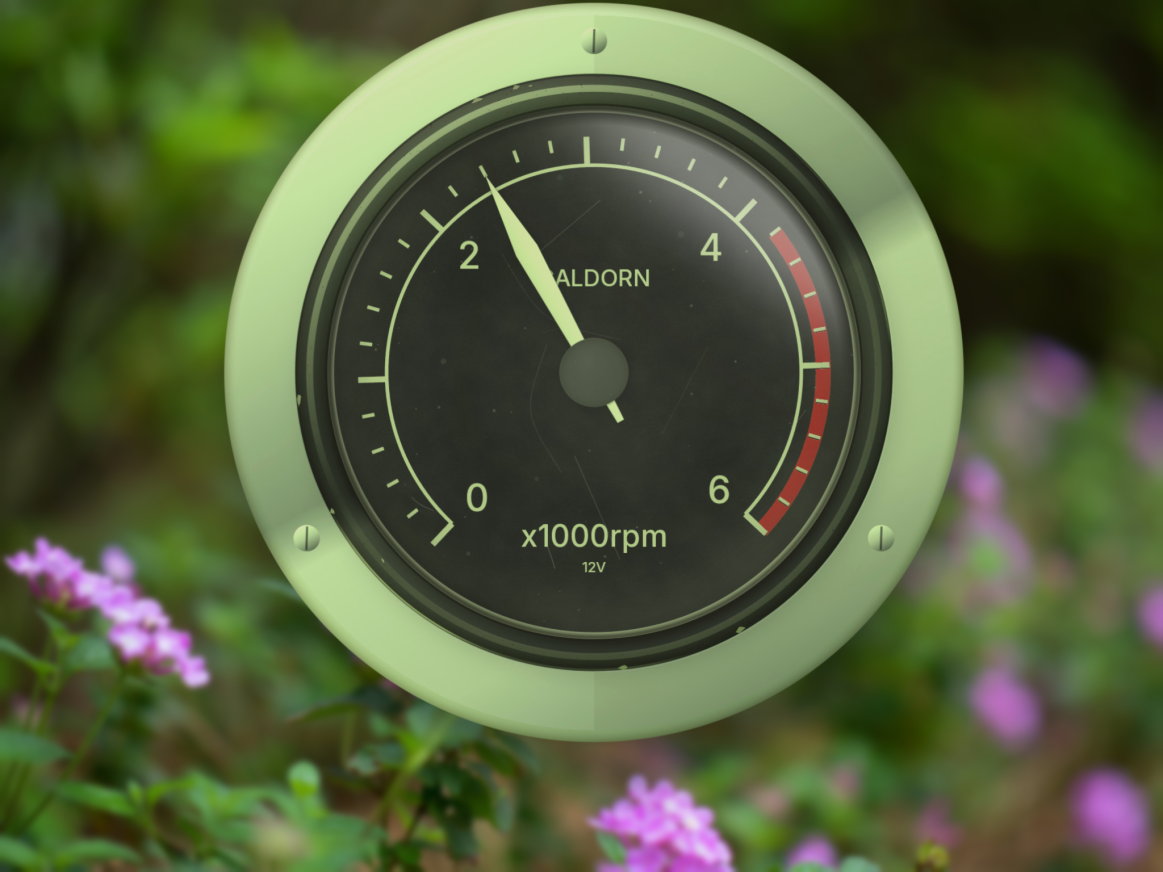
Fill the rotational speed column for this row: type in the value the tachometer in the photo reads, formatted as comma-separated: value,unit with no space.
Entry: 2400,rpm
